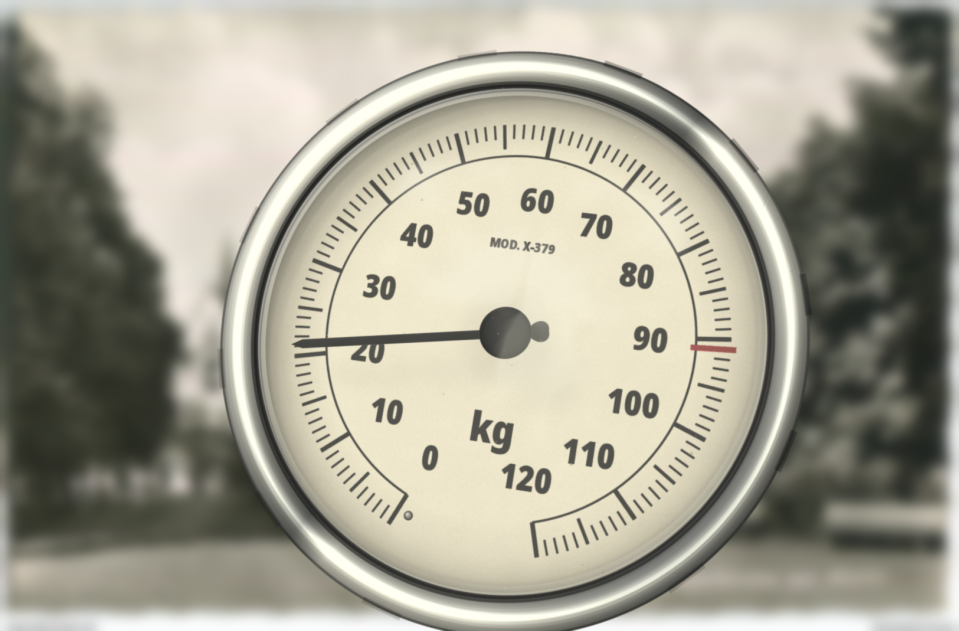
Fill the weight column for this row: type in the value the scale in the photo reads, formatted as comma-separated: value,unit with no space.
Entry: 21,kg
